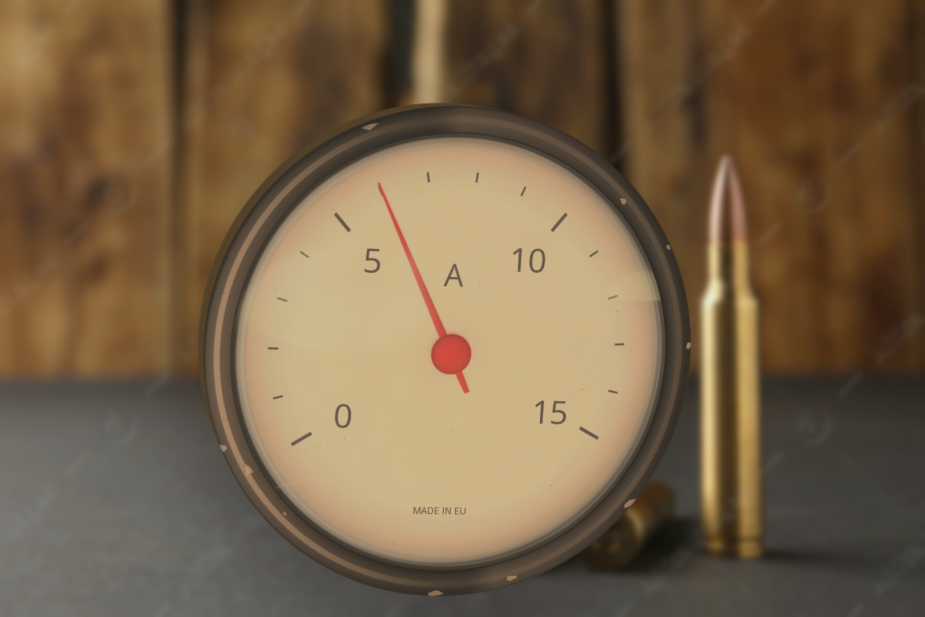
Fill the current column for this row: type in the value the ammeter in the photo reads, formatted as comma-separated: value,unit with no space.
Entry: 6,A
